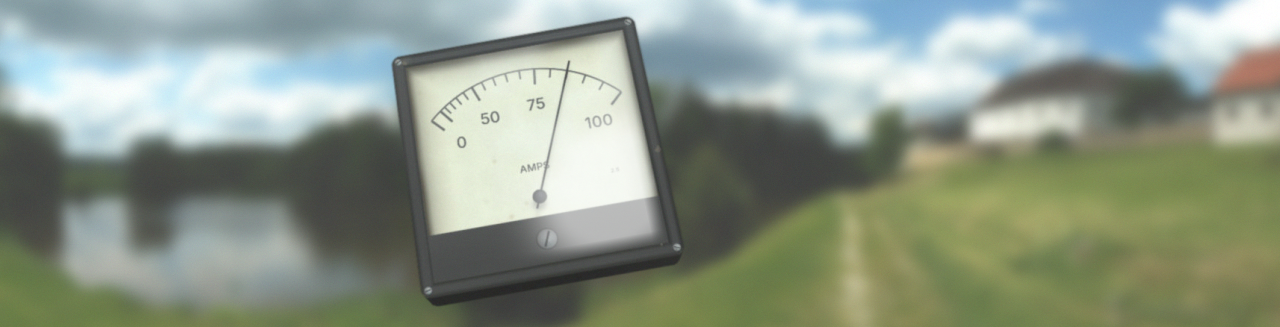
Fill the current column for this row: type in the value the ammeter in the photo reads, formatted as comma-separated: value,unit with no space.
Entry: 85,A
